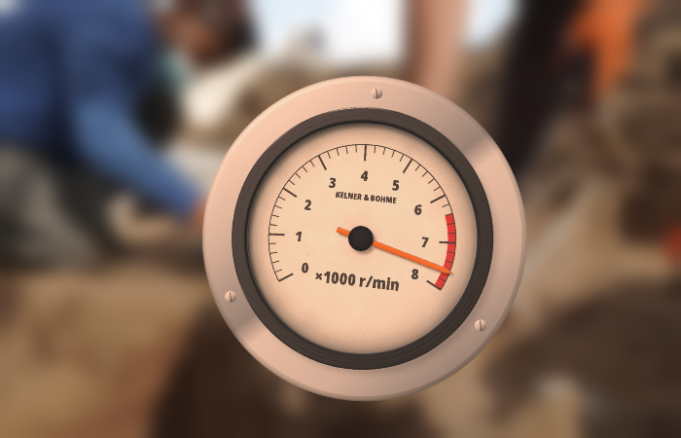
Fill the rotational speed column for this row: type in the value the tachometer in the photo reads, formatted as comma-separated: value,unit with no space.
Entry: 7600,rpm
